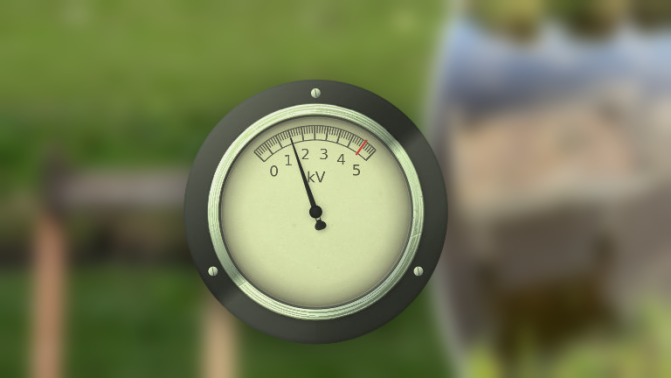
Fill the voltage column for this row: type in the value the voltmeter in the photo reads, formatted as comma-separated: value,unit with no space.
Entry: 1.5,kV
